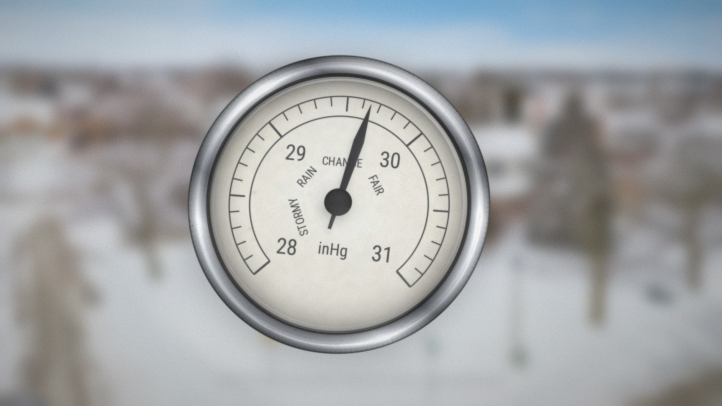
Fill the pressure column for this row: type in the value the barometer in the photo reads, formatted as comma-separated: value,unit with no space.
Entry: 29.65,inHg
